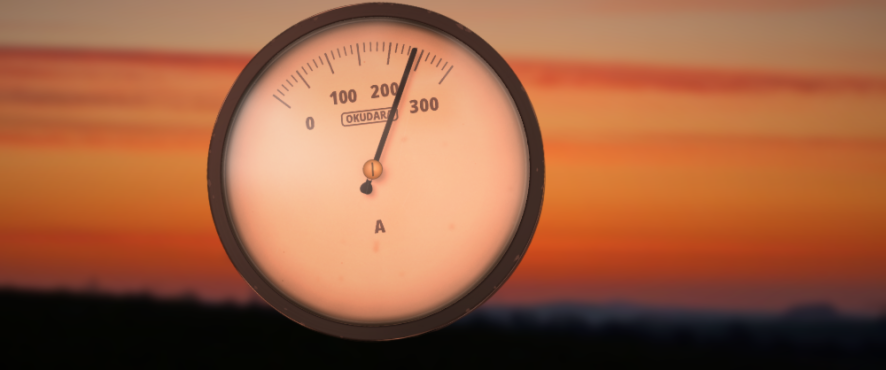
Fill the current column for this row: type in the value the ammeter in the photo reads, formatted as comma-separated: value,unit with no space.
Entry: 240,A
